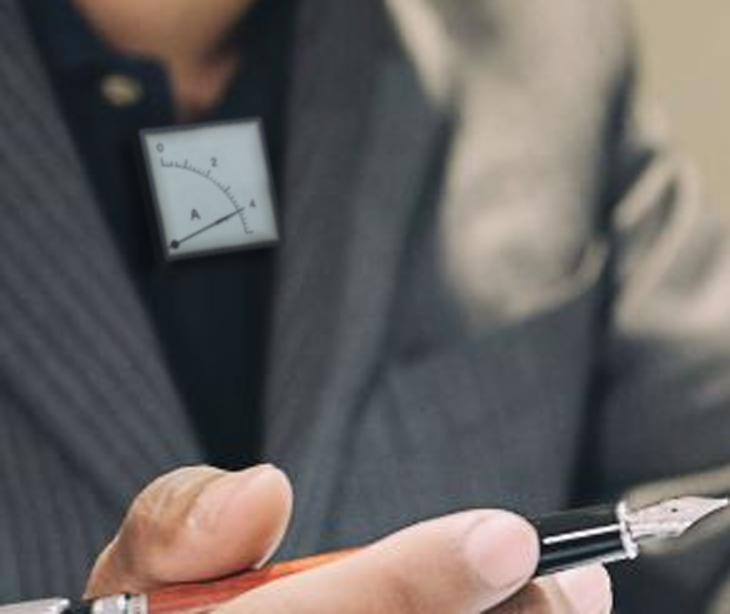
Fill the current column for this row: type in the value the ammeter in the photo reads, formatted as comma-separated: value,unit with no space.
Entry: 4,A
